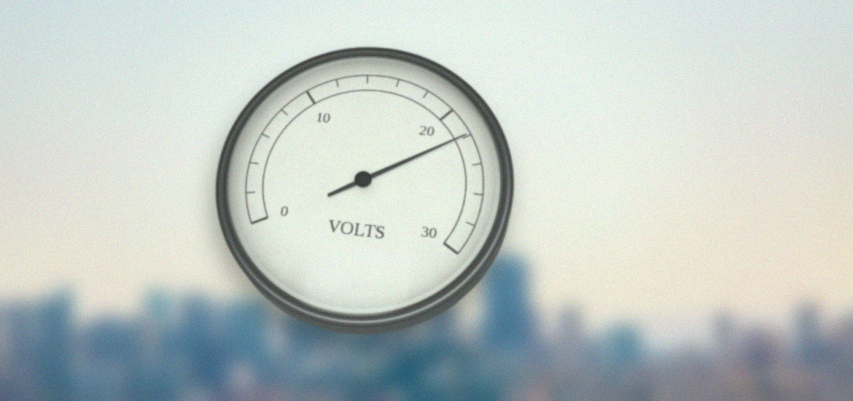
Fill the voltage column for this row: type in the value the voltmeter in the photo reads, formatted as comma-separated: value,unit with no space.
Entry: 22,V
